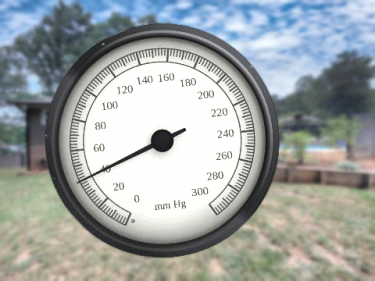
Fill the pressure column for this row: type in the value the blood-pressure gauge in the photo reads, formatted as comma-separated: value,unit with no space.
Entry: 40,mmHg
